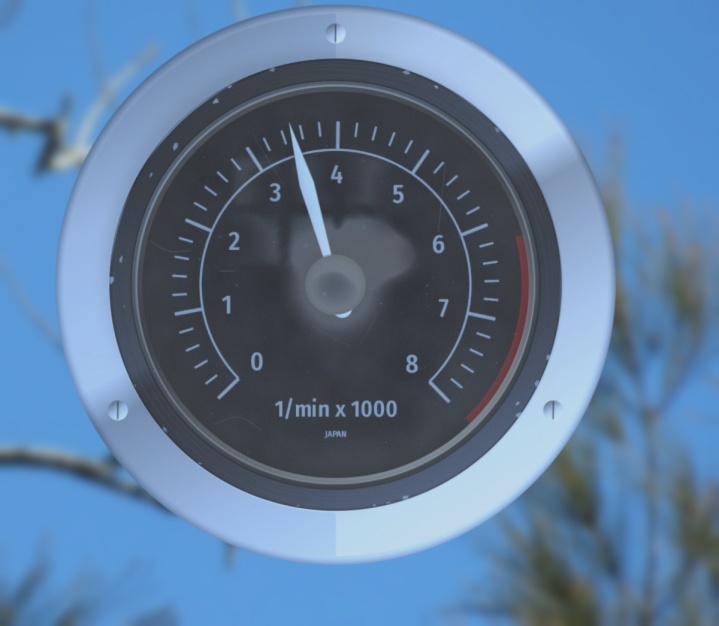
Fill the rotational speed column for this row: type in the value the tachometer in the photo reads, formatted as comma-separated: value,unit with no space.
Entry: 3500,rpm
